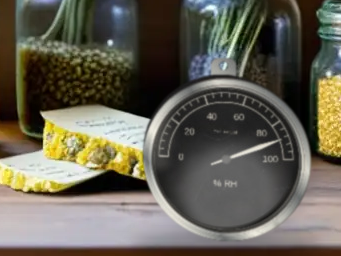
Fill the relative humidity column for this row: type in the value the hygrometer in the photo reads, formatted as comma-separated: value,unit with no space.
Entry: 88,%
